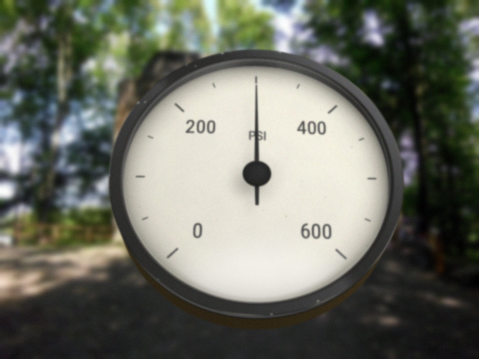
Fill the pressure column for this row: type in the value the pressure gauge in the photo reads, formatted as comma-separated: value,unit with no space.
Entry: 300,psi
